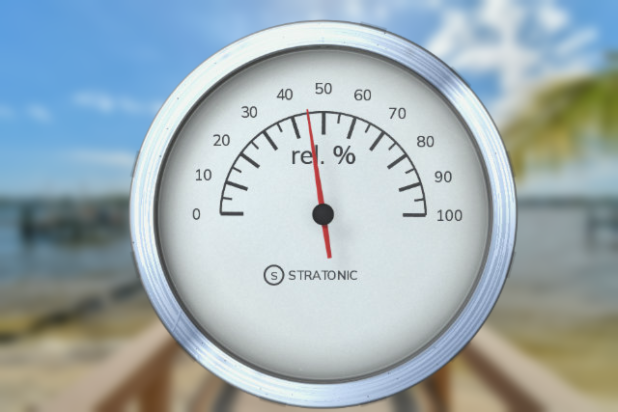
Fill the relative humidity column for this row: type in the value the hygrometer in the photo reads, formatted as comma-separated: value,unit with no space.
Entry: 45,%
